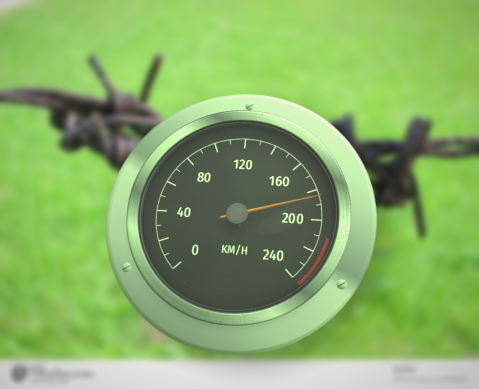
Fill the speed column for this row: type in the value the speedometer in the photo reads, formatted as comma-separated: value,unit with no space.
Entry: 185,km/h
